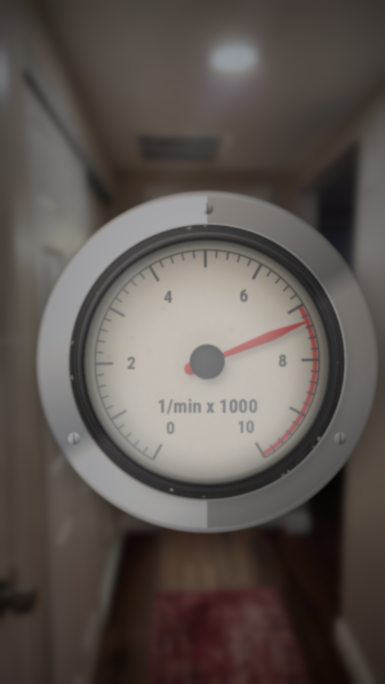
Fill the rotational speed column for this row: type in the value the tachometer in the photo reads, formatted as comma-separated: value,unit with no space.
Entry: 7300,rpm
